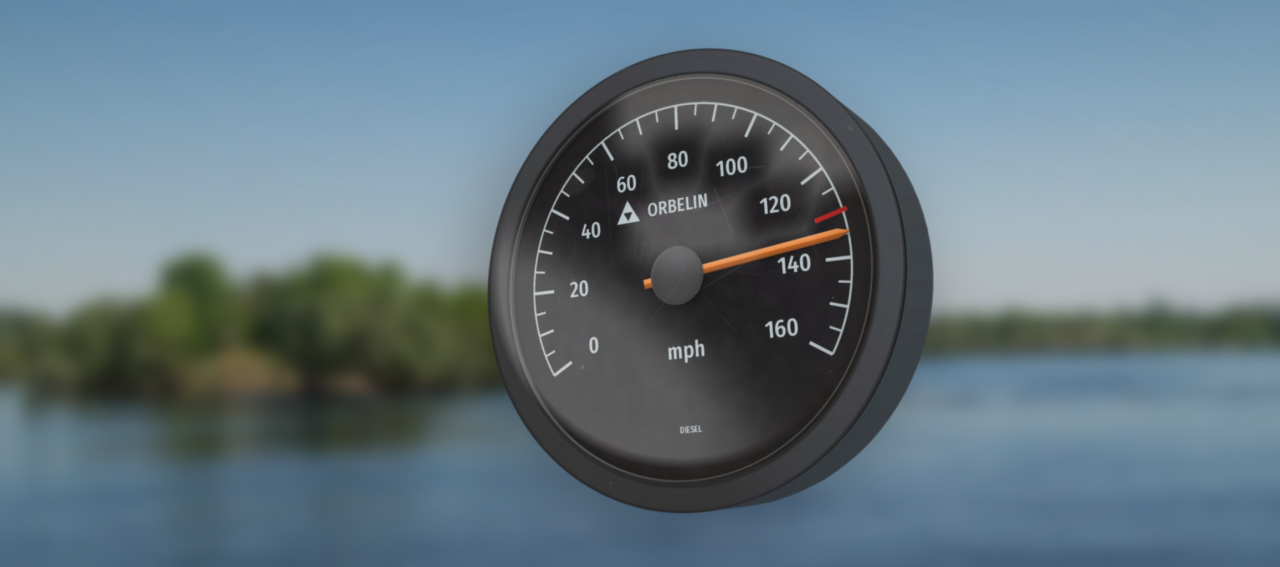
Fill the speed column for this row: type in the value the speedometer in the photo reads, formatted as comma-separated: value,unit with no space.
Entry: 135,mph
